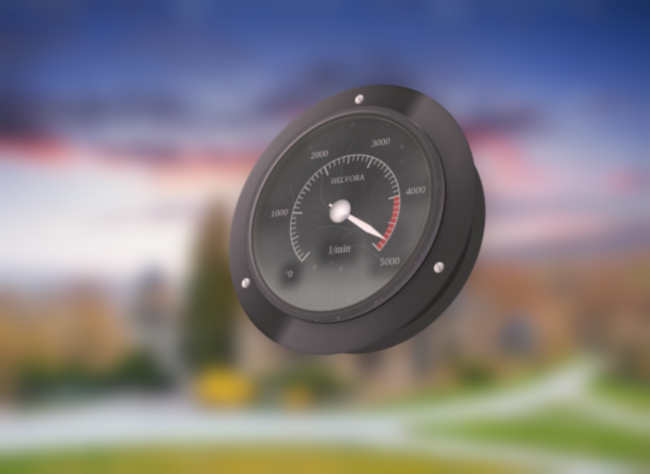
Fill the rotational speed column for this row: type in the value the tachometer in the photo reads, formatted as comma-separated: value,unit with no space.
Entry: 4800,rpm
